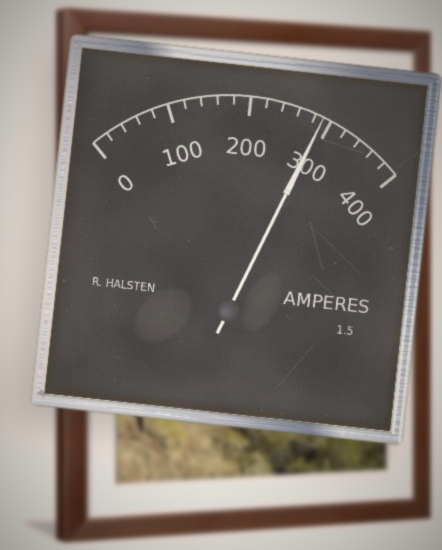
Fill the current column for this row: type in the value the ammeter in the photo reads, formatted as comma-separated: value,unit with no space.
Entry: 290,A
